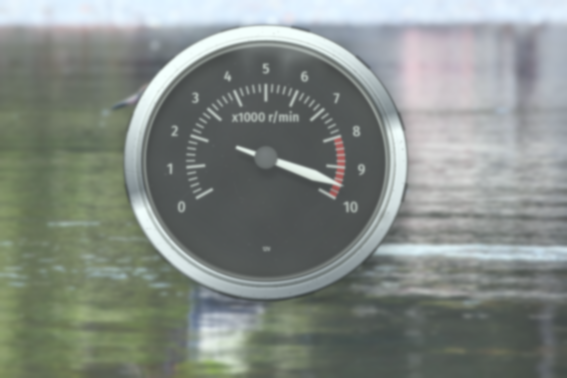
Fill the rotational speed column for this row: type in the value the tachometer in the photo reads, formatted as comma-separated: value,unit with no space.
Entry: 9600,rpm
